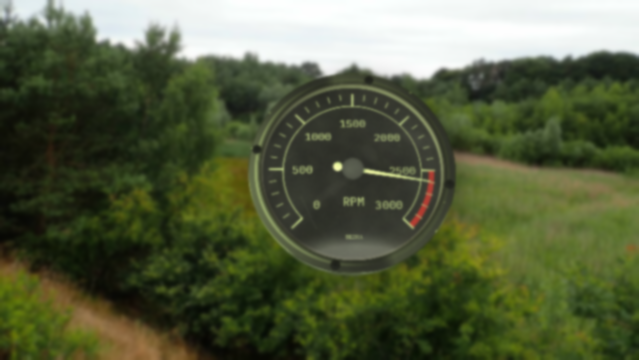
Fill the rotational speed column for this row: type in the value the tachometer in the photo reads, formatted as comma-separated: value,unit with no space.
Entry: 2600,rpm
